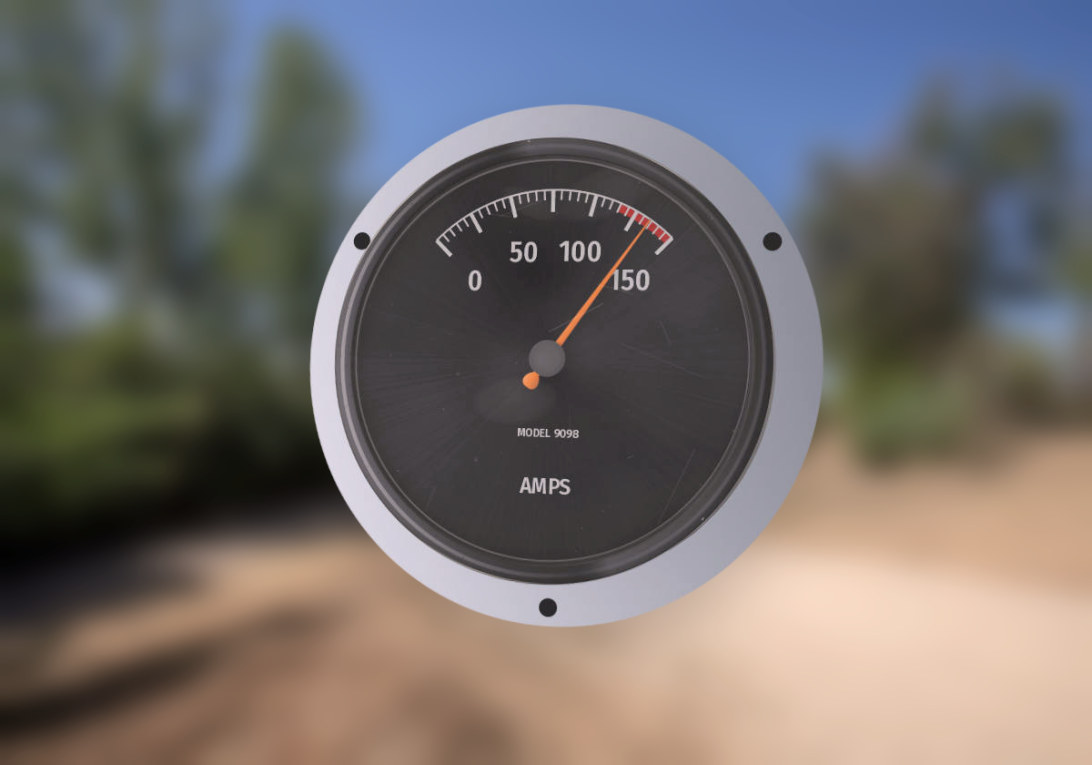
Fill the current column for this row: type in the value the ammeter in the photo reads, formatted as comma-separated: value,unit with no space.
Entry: 135,A
